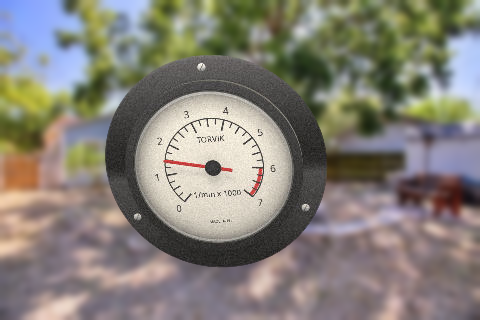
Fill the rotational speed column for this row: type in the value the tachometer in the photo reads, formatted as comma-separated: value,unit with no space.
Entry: 1500,rpm
